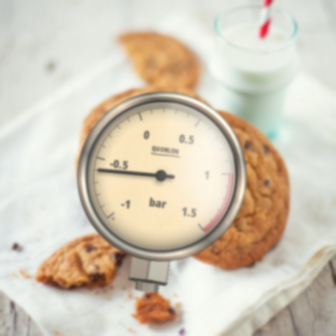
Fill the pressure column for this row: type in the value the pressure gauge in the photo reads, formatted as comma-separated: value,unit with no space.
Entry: -0.6,bar
